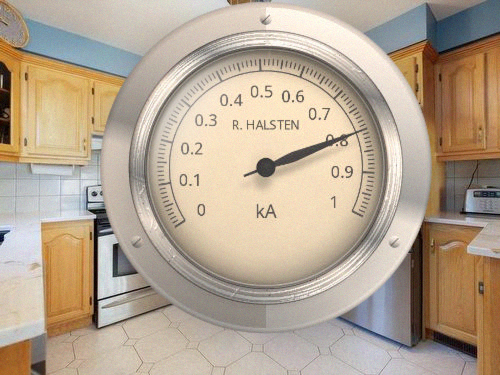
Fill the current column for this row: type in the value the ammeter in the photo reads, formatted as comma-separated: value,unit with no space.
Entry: 0.8,kA
